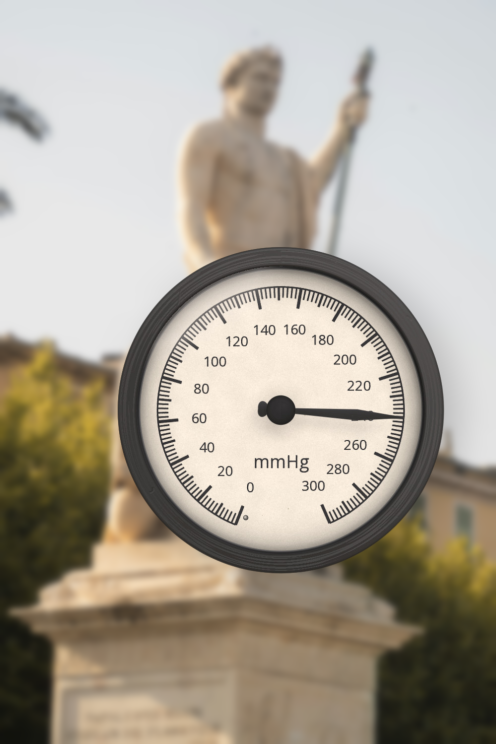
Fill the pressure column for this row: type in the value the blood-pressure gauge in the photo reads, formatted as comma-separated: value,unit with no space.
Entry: 240,mmHg
